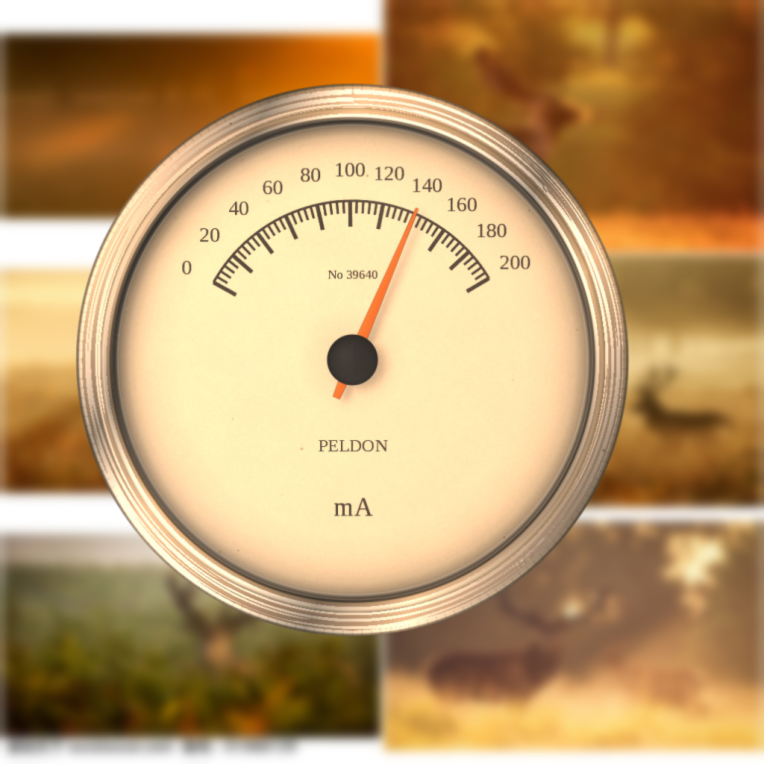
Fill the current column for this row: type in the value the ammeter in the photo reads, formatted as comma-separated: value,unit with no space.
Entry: 140,mA
